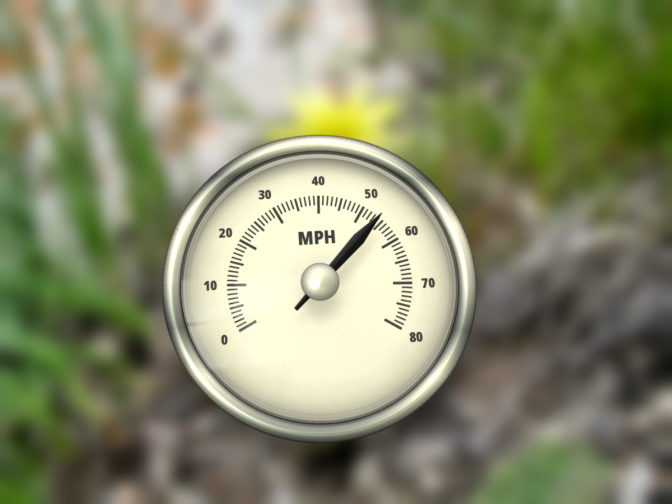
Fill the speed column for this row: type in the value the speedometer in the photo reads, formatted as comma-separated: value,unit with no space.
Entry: 54,mph
